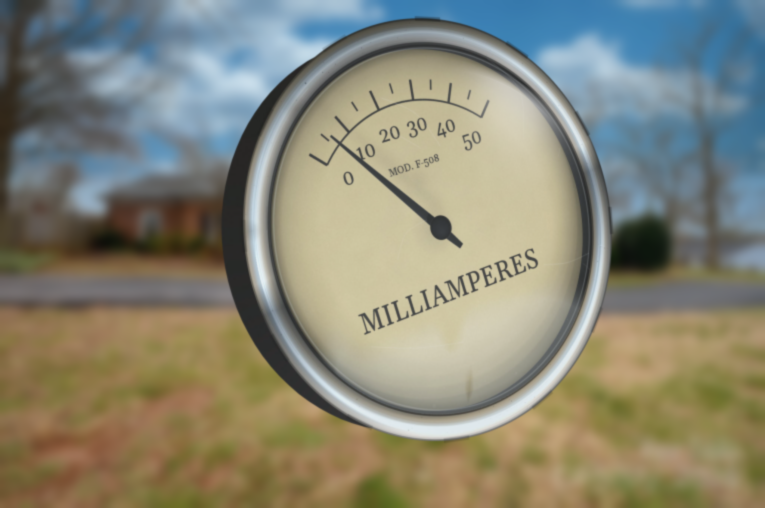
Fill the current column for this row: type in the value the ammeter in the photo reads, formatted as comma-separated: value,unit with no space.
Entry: 5,mA
